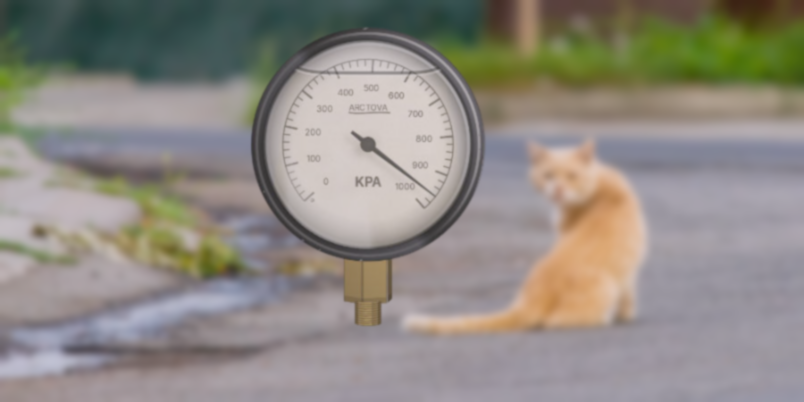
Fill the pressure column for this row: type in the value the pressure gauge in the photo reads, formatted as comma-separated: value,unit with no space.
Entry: 960,kPa
